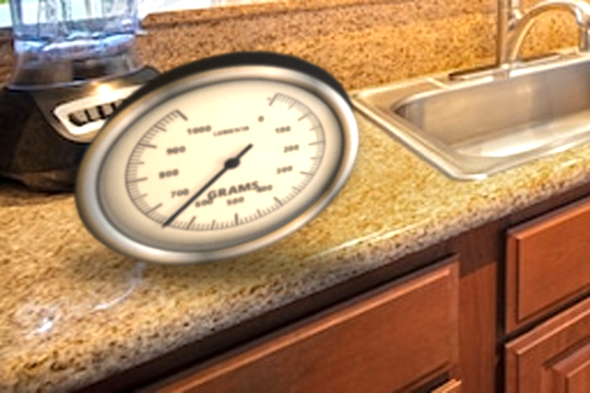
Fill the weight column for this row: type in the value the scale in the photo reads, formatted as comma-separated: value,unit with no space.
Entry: 650,g
